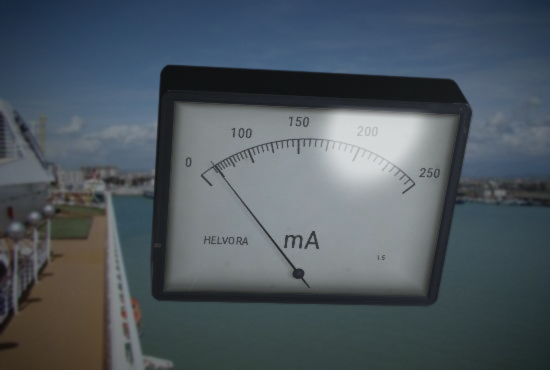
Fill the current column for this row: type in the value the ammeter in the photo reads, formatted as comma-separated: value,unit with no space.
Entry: 50,mA
